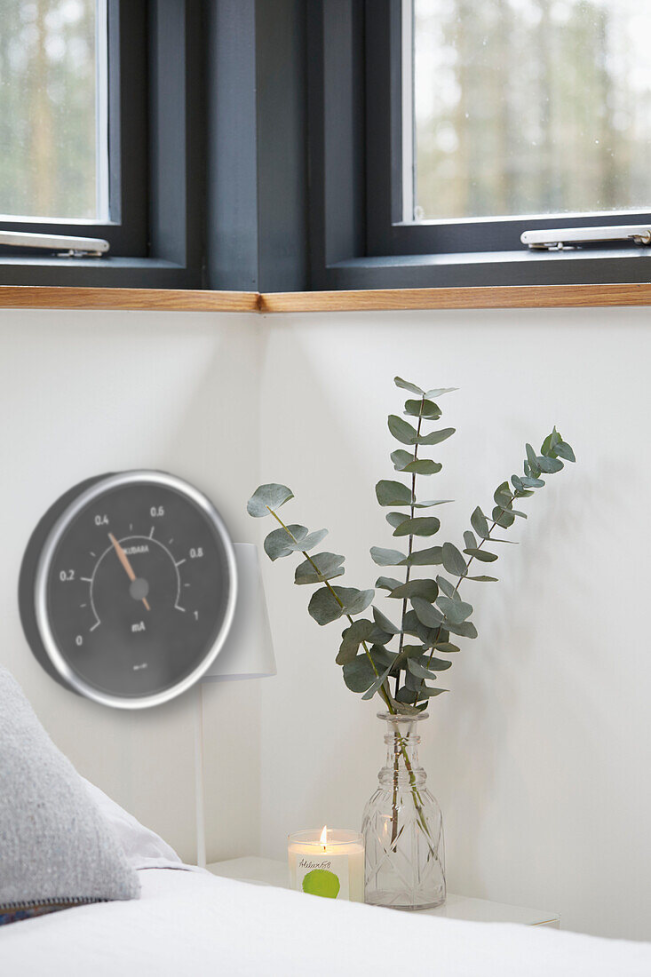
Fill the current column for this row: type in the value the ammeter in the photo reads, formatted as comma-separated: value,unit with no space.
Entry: 0.4,mA
